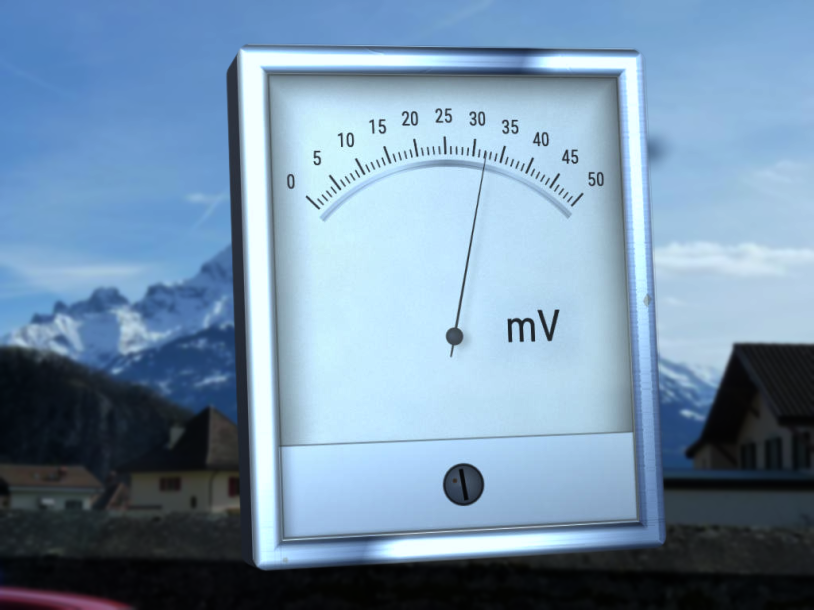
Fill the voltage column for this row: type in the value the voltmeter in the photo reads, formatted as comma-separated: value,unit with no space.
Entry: 32,mV
